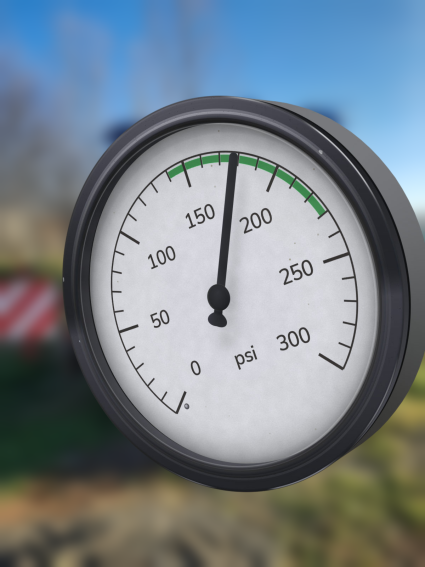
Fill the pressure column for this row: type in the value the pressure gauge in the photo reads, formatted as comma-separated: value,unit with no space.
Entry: 180,psi
